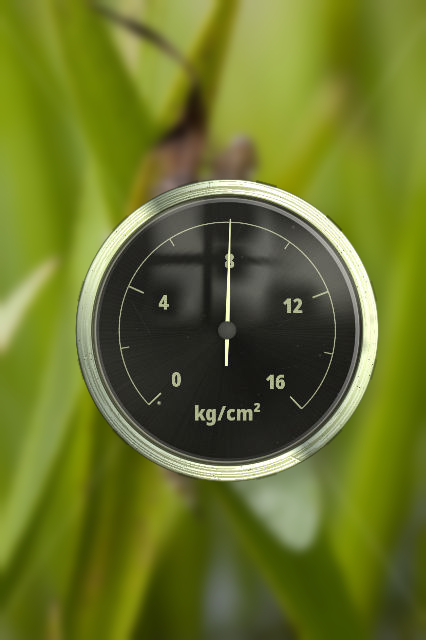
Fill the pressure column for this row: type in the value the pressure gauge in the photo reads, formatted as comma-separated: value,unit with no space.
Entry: 8,kg/cm²
